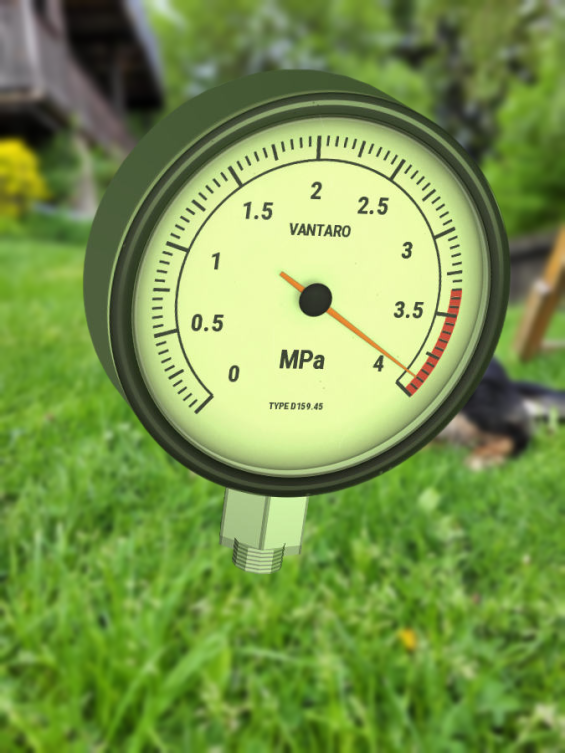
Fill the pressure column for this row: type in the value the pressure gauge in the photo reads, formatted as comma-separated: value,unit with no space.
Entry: 3.9,MPa
